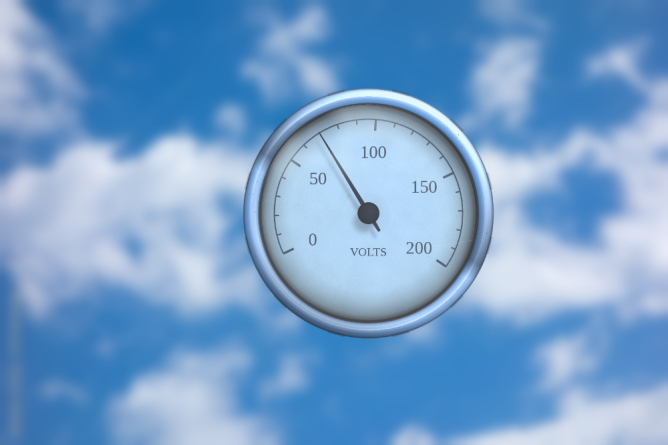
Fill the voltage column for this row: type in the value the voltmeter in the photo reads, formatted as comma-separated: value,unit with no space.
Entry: 70,V
